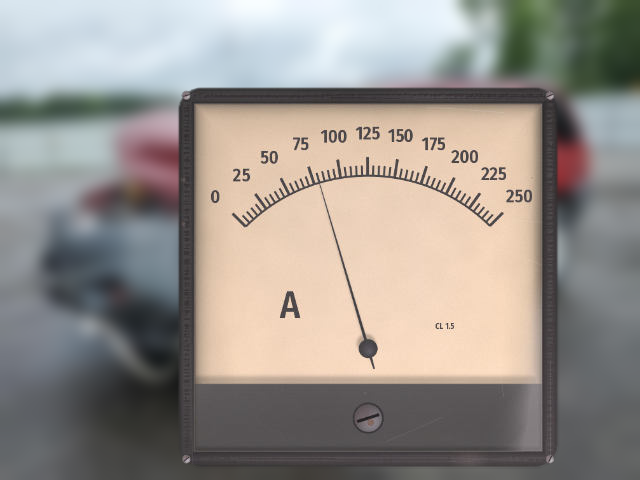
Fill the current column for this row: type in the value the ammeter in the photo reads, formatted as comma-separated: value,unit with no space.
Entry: 80,A
